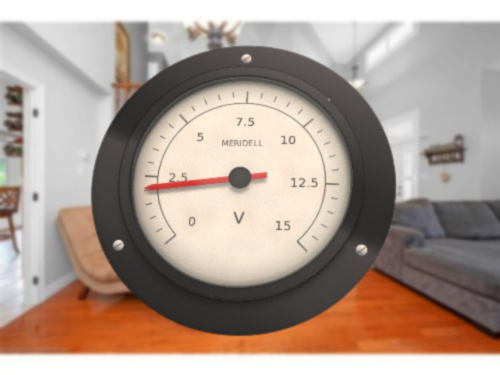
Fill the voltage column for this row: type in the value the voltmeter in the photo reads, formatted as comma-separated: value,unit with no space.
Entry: 2,V
